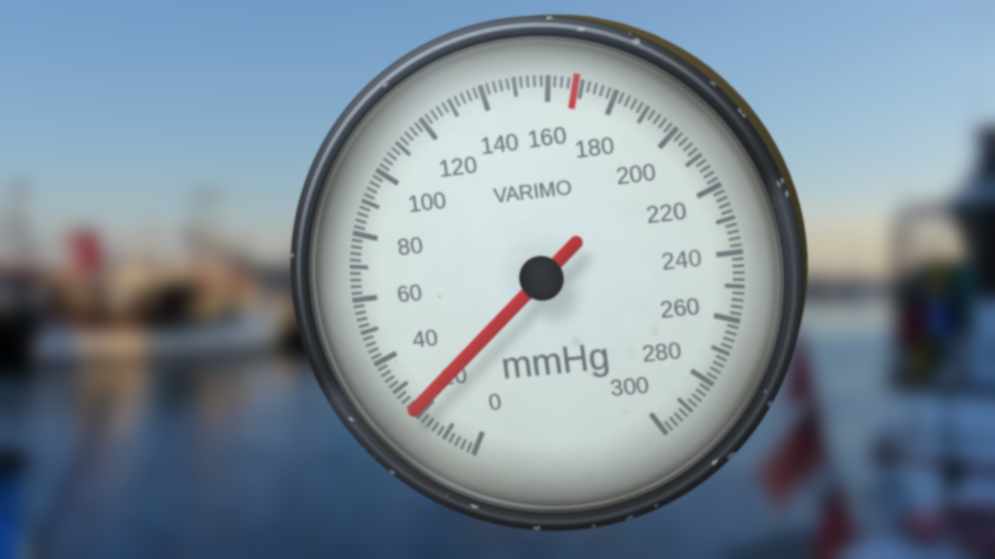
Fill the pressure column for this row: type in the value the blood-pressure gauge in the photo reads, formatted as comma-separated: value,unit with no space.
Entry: 22,mmHg
